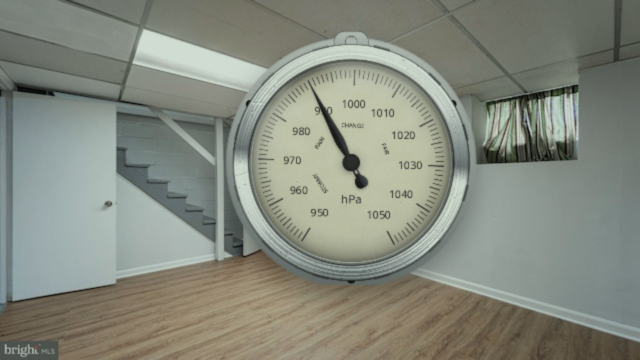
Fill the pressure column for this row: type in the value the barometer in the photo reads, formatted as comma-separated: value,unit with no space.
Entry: 990,hPa
